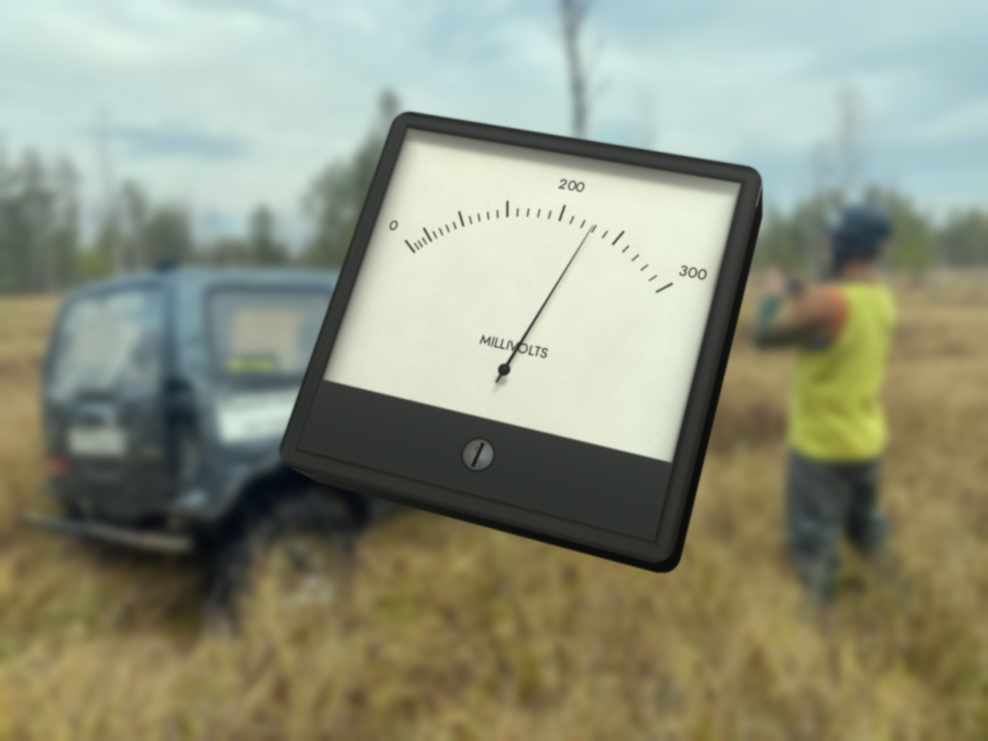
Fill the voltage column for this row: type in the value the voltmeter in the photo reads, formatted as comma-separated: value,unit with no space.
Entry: 230,mV
